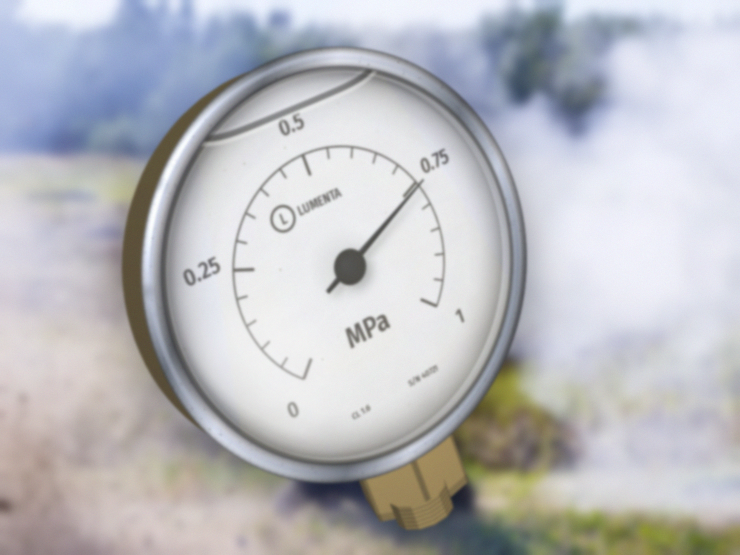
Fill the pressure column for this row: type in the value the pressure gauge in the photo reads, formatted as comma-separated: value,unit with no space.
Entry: 0.75,MPa
